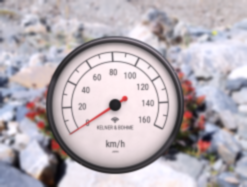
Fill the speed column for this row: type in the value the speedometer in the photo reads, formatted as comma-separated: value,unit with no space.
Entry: 0,km/h
